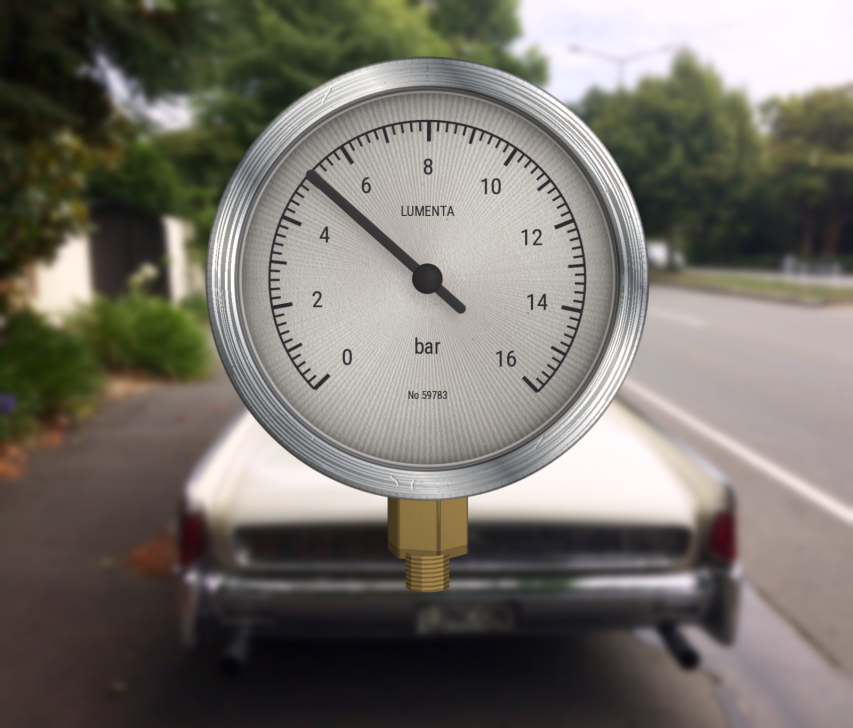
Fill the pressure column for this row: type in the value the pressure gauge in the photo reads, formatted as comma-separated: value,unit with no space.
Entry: 5.1,bar
